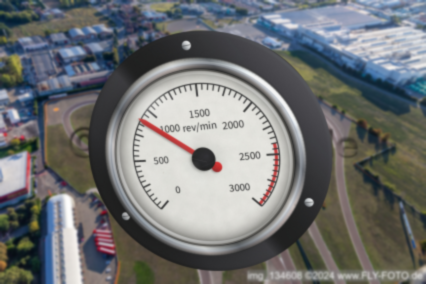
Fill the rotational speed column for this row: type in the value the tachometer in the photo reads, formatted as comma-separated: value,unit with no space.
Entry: 900,rpm
